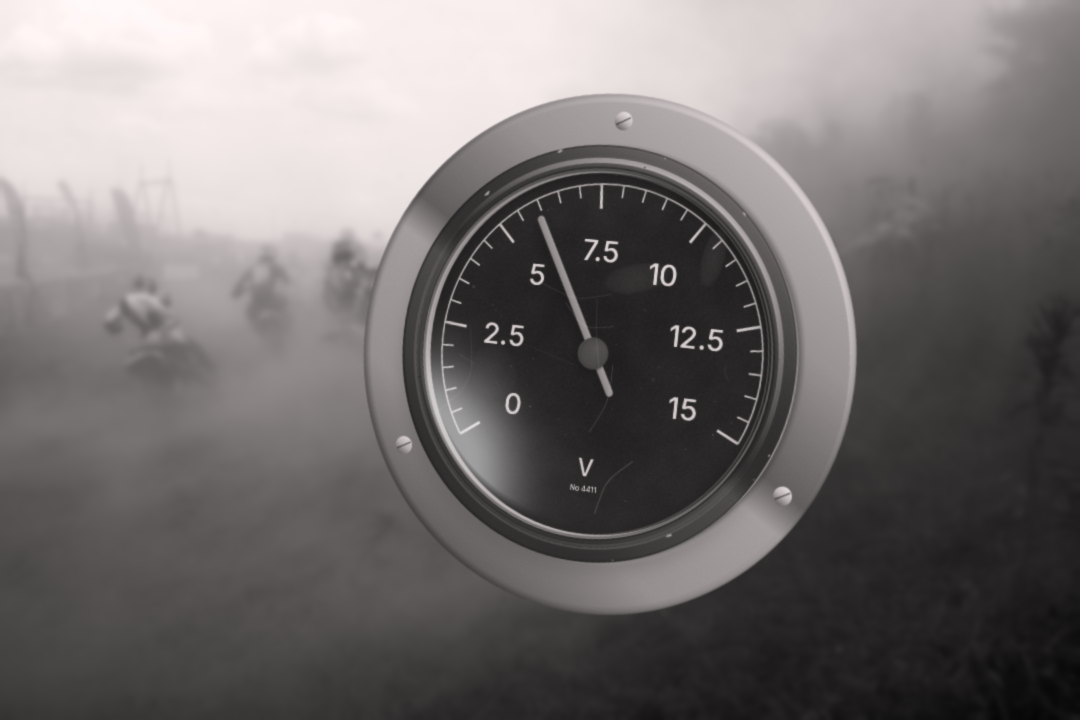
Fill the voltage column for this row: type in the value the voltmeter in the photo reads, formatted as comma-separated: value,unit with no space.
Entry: 6,V
